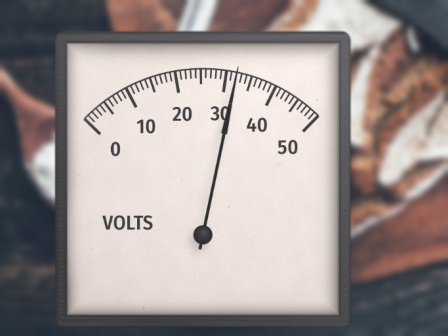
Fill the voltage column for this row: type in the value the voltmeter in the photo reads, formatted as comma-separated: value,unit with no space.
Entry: 32,V
